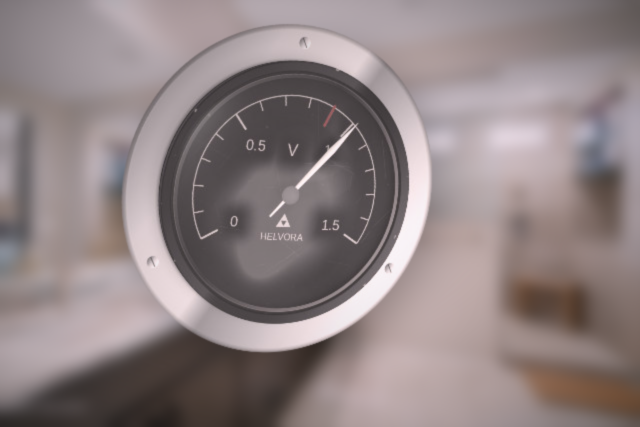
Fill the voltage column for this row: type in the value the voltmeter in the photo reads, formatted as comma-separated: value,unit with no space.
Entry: 1,V
